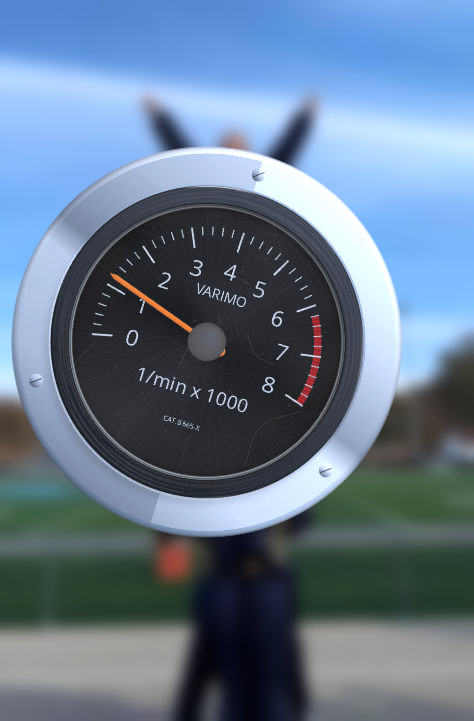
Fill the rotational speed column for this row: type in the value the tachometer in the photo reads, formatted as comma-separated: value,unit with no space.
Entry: 1200,rpm
